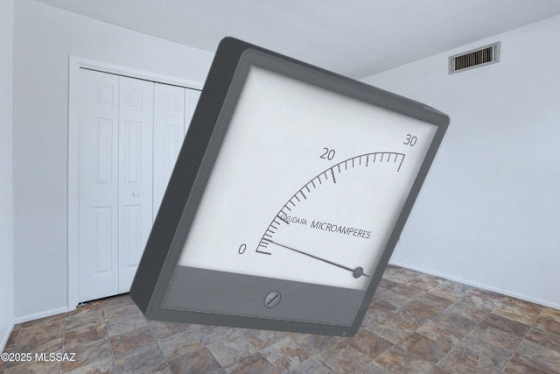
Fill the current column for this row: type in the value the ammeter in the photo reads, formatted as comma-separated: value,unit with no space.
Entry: 5,µA
